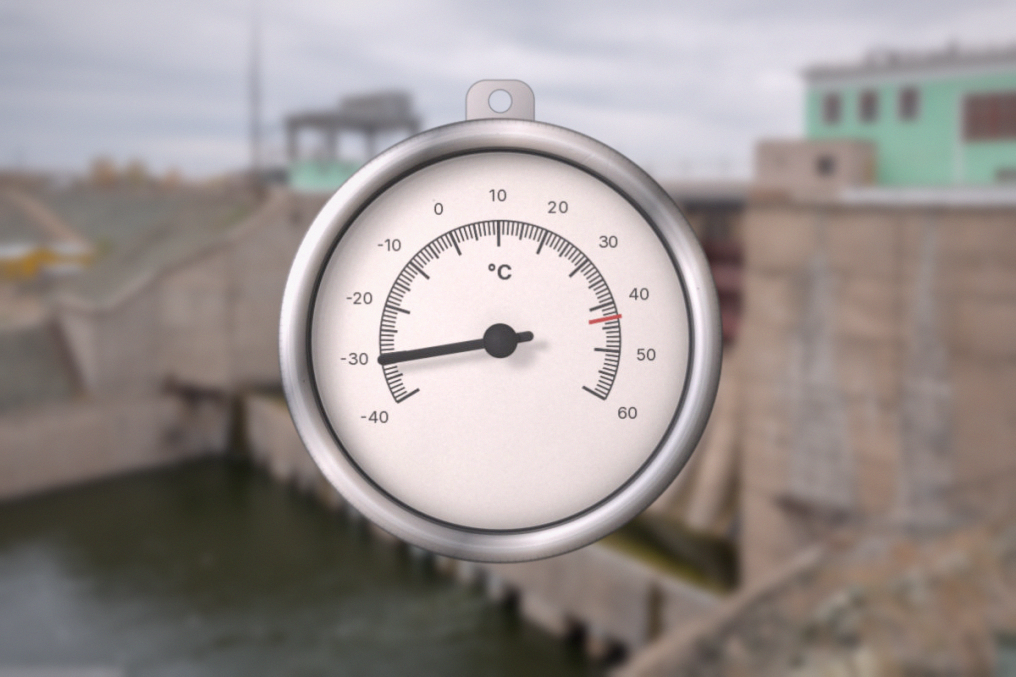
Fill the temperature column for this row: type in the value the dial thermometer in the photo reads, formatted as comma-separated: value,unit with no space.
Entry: -31,°C
